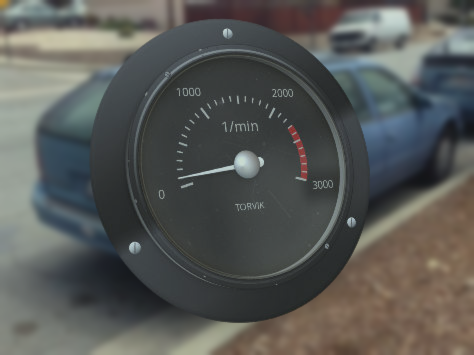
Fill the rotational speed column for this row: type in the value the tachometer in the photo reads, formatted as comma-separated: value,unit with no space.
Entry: 100,rpm
